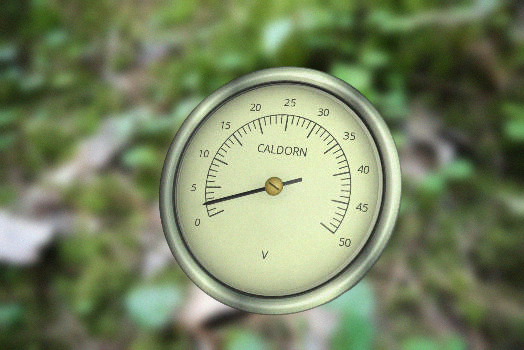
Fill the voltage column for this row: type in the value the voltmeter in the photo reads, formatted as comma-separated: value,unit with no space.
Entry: 2,V
